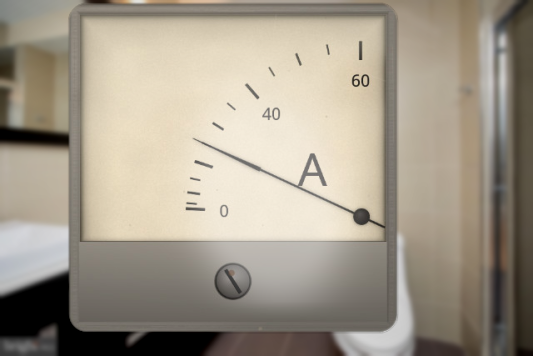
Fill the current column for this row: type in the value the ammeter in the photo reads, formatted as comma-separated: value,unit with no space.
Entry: 25,A
